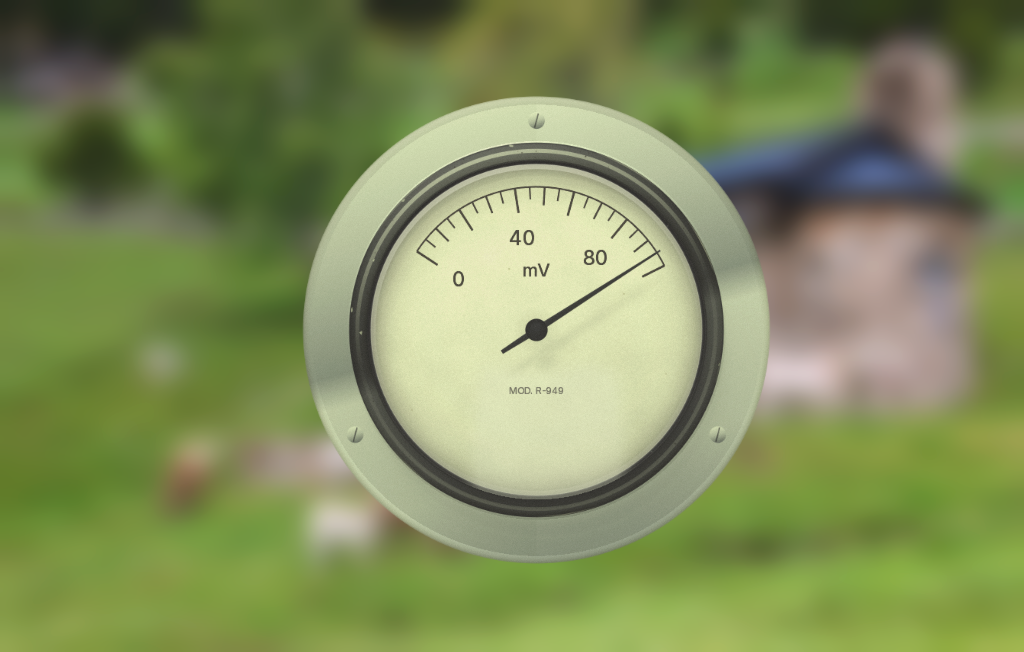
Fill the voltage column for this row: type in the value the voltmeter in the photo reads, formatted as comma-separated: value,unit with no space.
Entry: 95,mV
